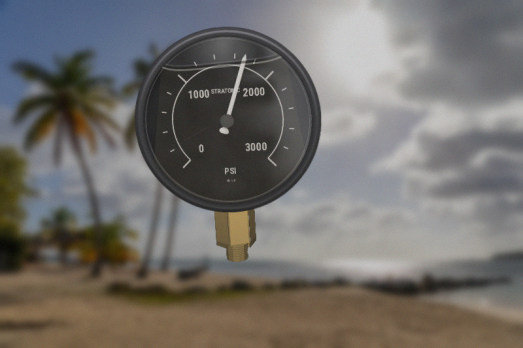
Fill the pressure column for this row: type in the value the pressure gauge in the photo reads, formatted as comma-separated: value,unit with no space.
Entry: 1700,psi
